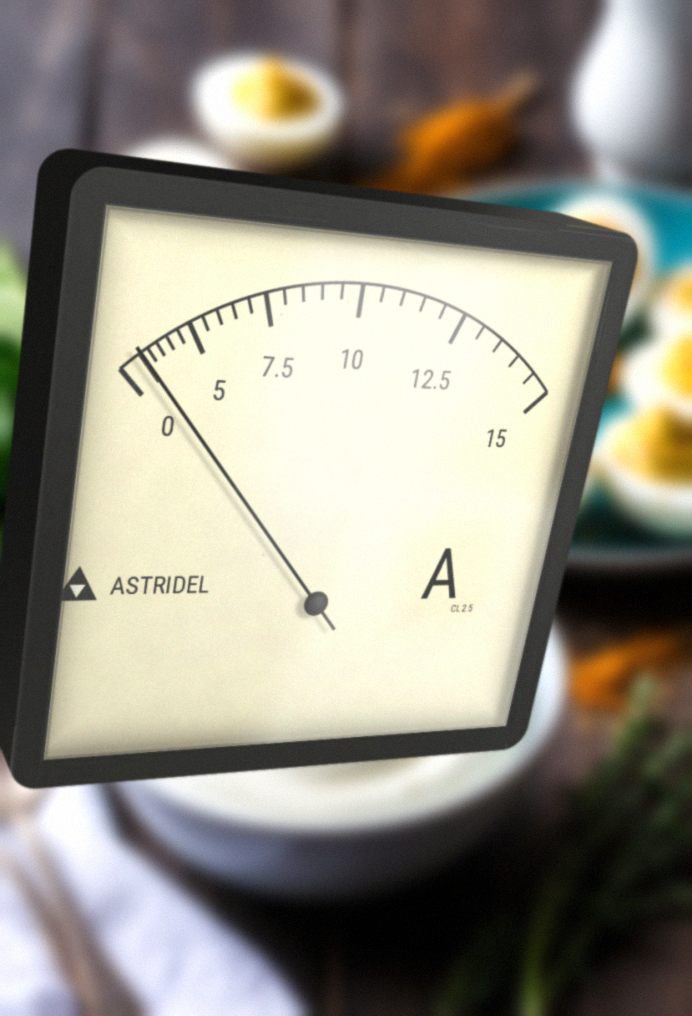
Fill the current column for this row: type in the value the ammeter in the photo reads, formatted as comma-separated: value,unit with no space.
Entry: 2.5,A
